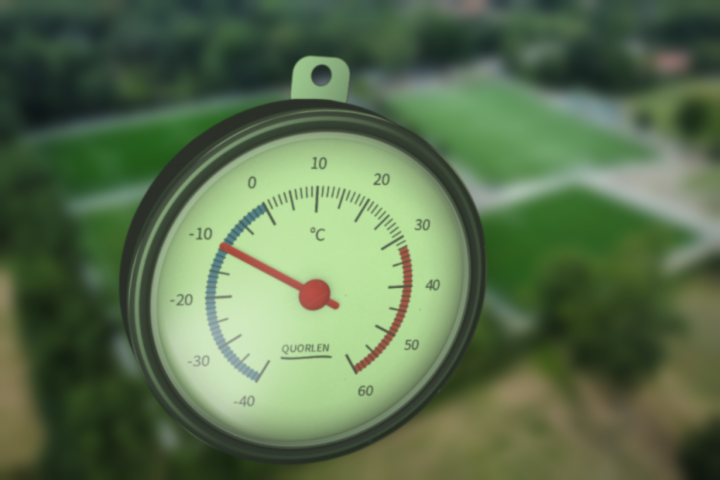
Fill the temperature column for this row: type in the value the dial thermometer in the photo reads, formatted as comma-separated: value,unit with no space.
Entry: -10,°C
